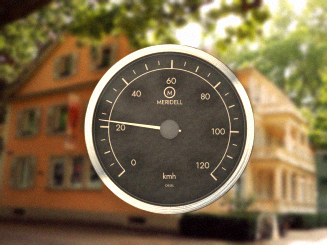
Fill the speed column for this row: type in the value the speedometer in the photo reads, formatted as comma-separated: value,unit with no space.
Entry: 22.5,km/h
